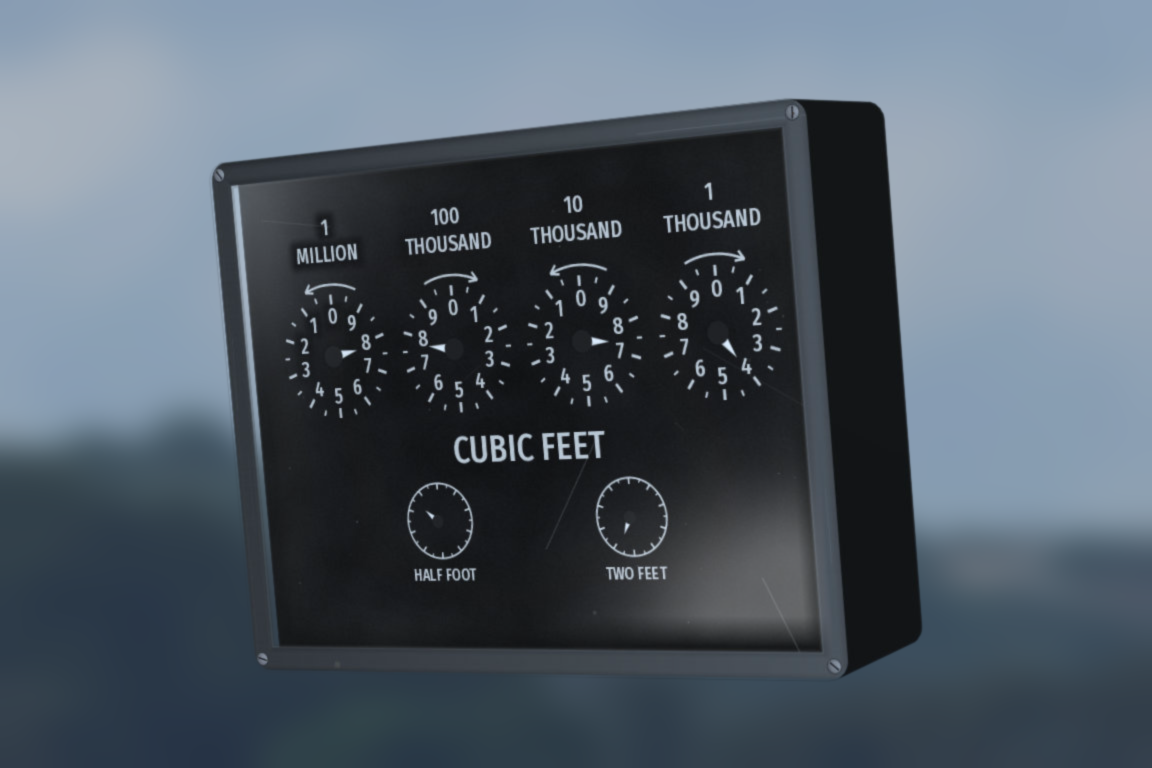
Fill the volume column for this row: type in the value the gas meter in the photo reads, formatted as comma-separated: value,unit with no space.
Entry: 777400,ft³
